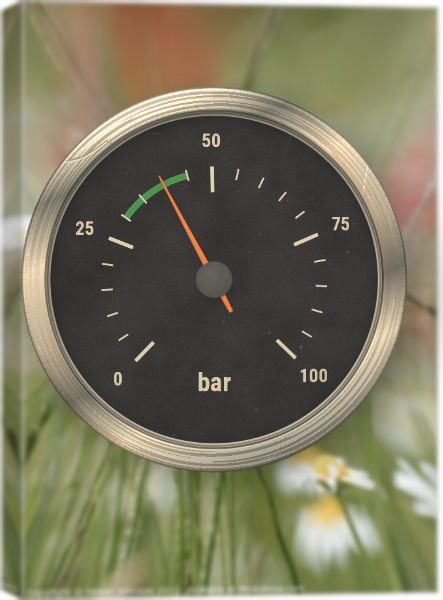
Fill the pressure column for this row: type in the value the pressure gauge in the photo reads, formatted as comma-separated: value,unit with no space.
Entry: 40,bar
